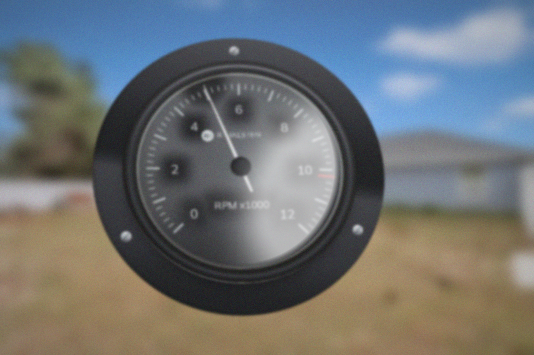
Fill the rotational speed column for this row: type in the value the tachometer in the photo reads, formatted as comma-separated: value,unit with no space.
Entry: 5000,rpm
